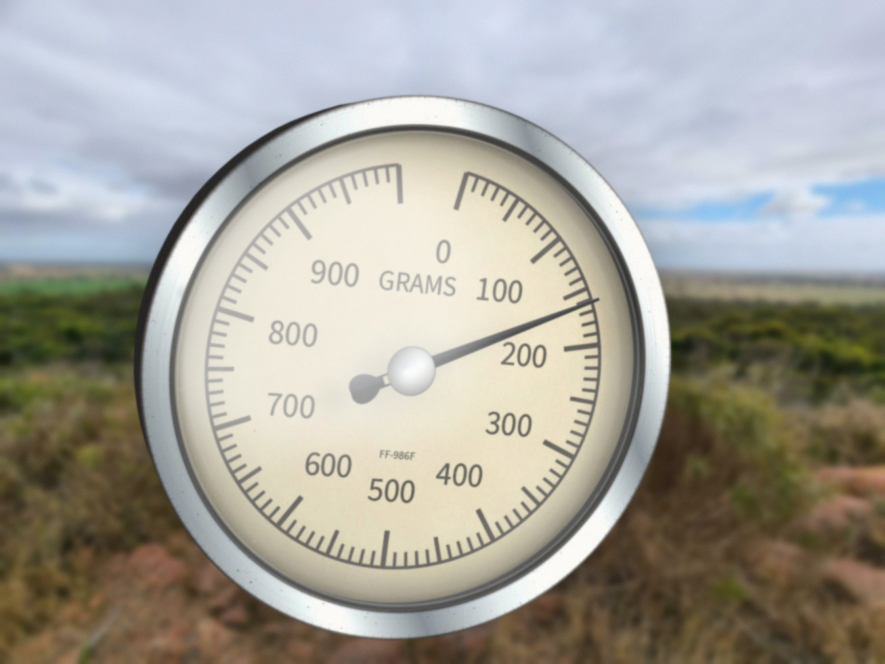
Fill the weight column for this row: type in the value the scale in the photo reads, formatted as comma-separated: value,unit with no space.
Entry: 160,g
